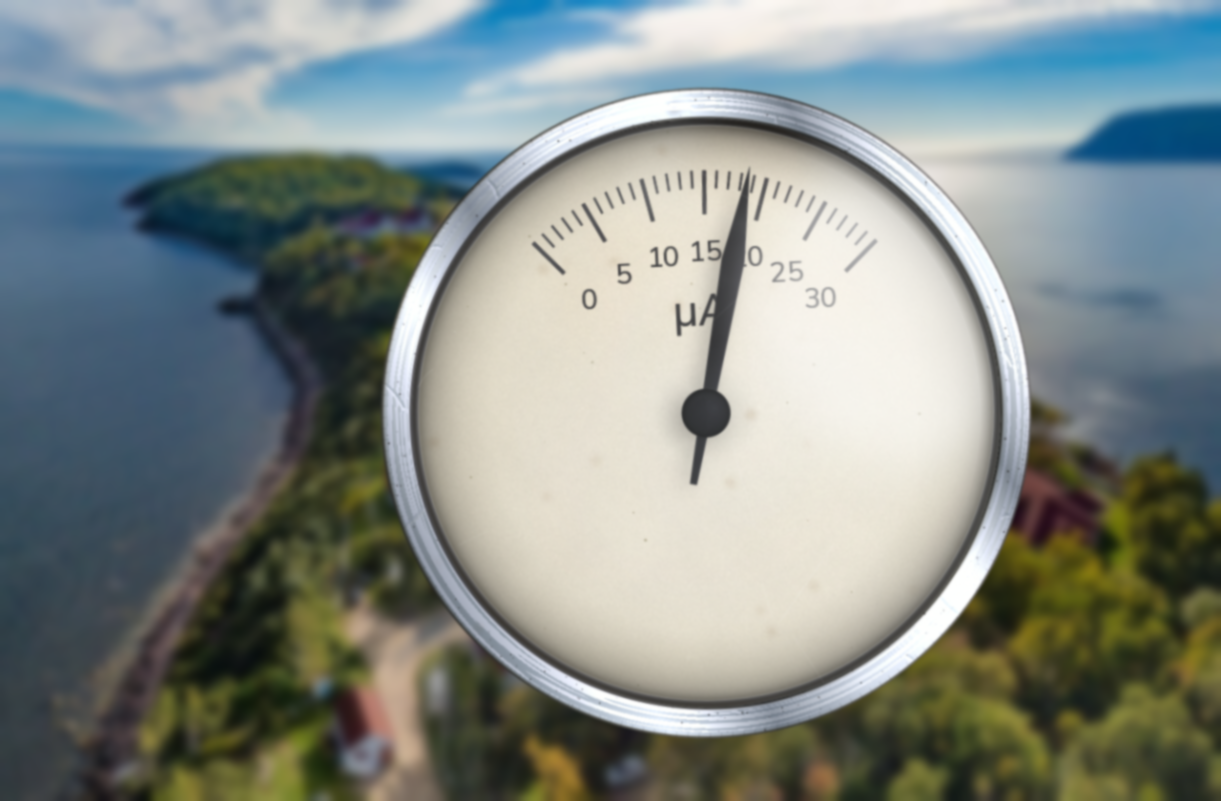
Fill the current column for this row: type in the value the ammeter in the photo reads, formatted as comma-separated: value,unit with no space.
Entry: 18.5,µA
